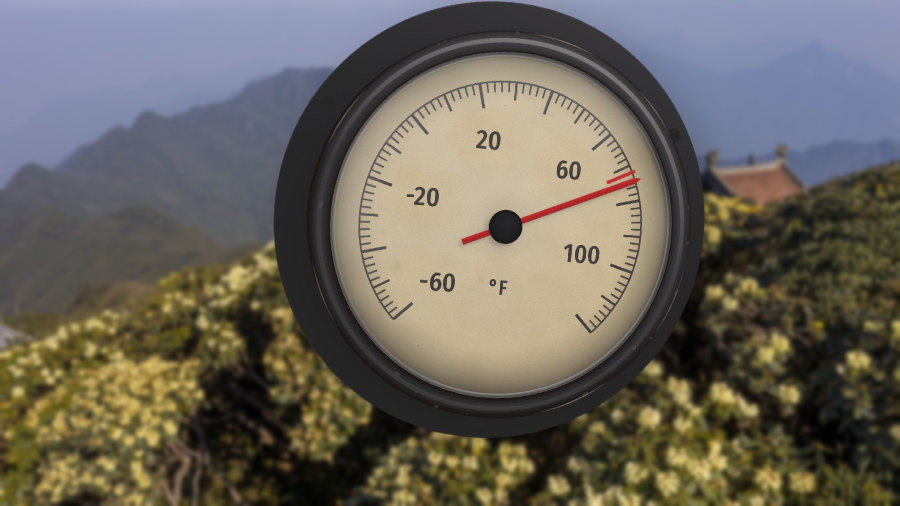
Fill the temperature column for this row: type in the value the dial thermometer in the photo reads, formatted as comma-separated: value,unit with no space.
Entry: 74,°F
